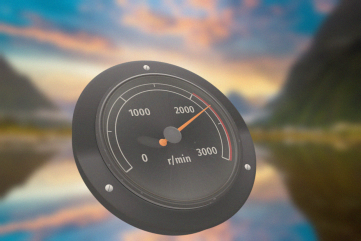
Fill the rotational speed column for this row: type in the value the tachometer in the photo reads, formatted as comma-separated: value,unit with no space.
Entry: 2250,rpm
